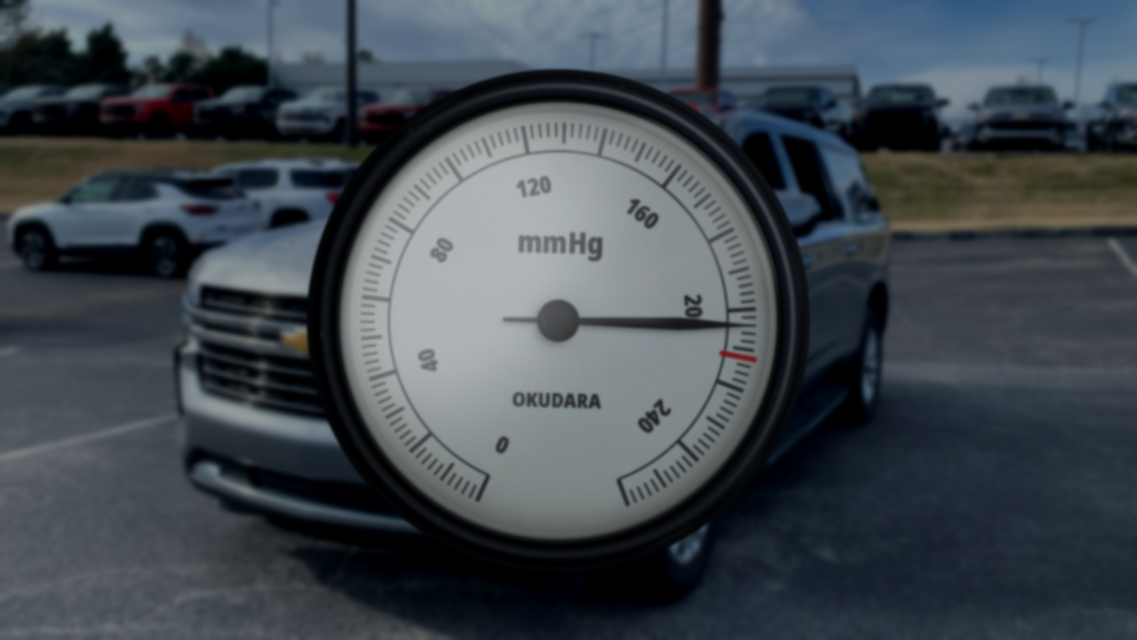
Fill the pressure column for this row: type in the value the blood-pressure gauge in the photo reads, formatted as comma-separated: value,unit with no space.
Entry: 204,mmHg
